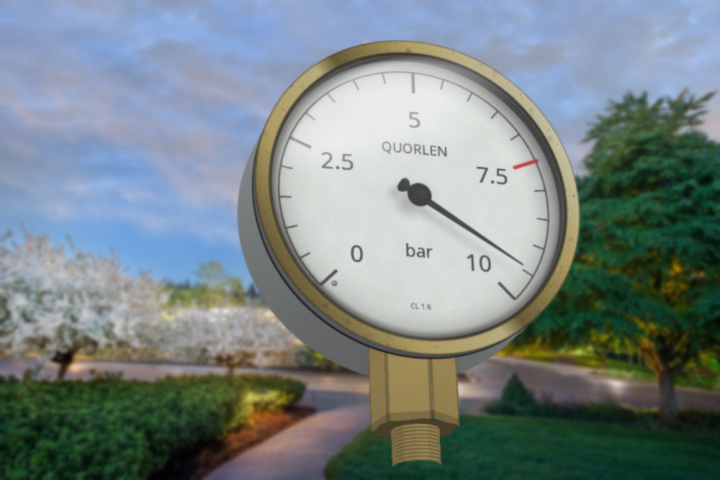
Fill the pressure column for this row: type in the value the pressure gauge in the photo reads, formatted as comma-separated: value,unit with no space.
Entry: 9.5,bar
